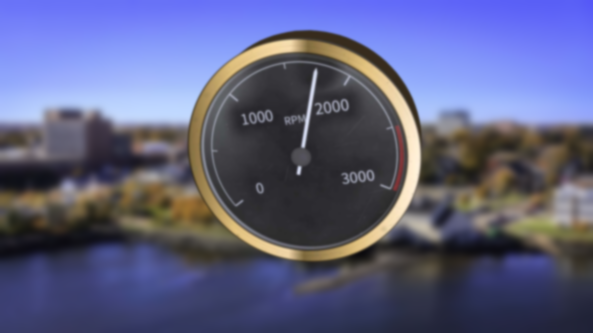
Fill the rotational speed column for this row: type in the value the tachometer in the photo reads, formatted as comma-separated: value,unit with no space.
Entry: 1750,rpm
